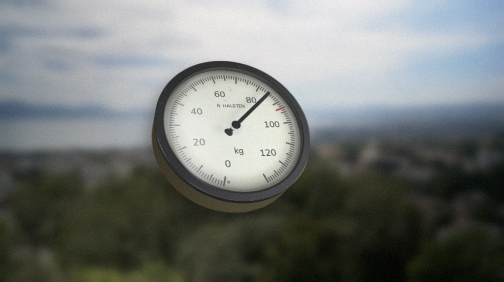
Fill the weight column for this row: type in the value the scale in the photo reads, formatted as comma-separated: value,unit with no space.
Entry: 85,kg
